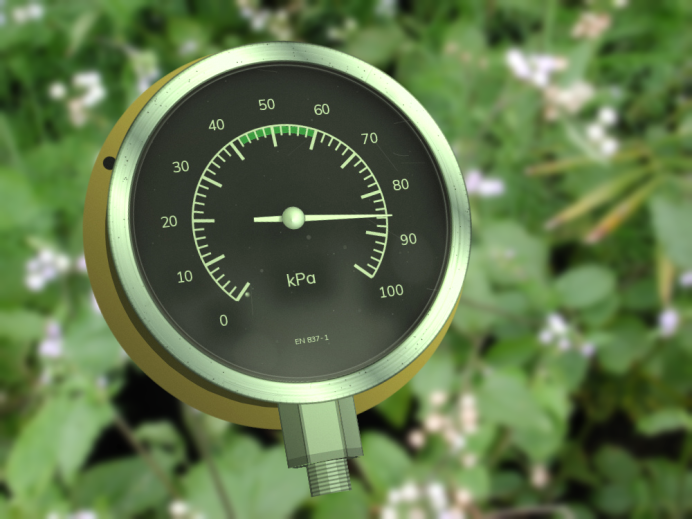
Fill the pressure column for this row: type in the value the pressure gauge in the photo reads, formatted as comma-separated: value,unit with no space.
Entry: 86,kPa
